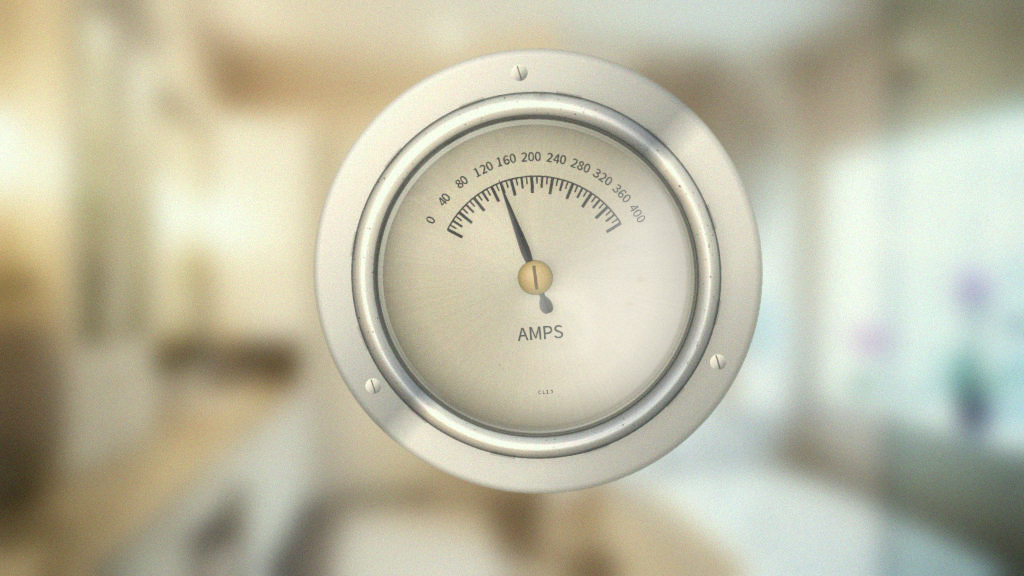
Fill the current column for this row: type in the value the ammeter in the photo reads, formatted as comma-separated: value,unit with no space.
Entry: 140,A
